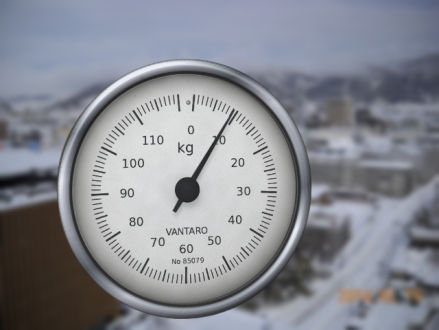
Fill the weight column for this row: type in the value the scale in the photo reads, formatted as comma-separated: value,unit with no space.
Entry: 9,kg
